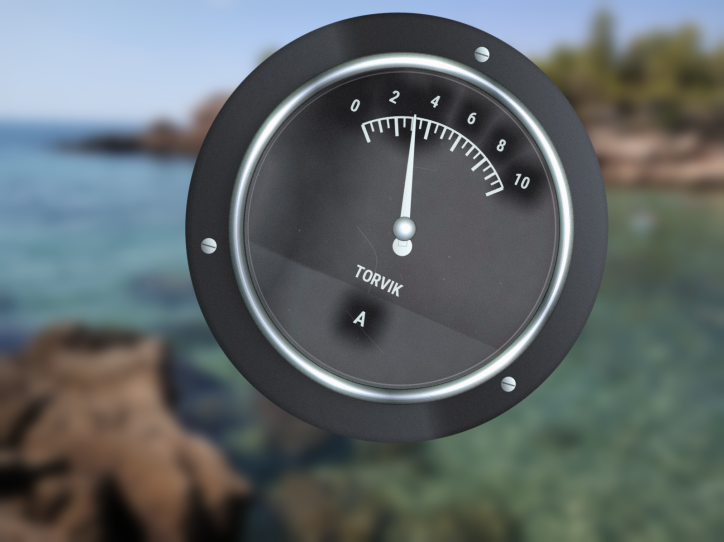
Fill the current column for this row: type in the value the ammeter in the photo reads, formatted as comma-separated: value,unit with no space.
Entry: 3,A
